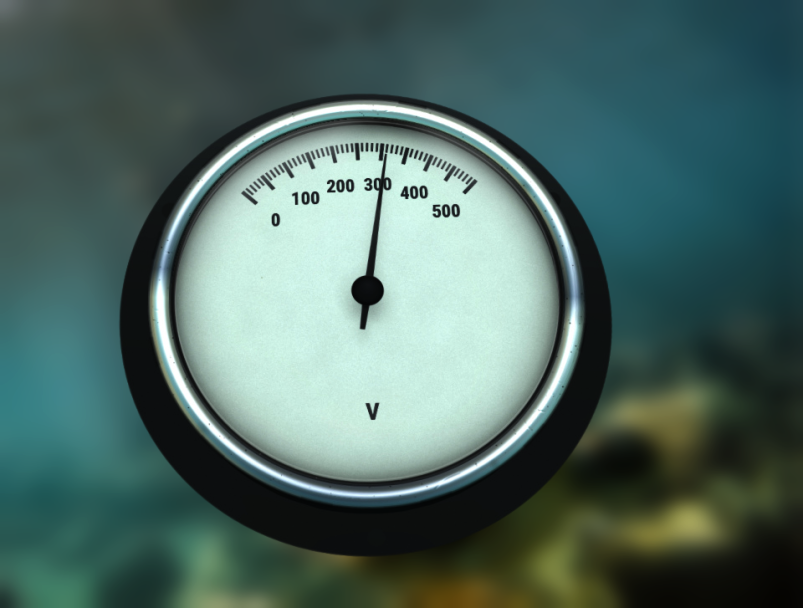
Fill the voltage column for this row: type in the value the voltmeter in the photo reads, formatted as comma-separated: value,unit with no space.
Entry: 310,V
